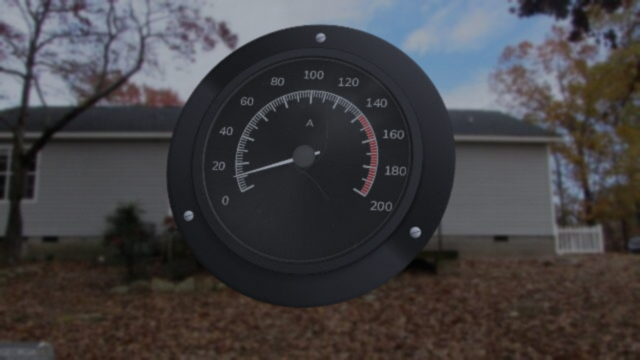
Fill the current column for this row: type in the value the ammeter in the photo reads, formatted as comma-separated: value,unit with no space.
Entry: 10,A
